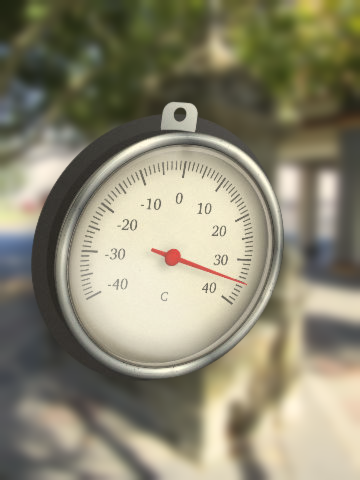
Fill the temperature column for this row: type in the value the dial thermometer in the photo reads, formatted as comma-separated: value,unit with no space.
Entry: 35,°C
